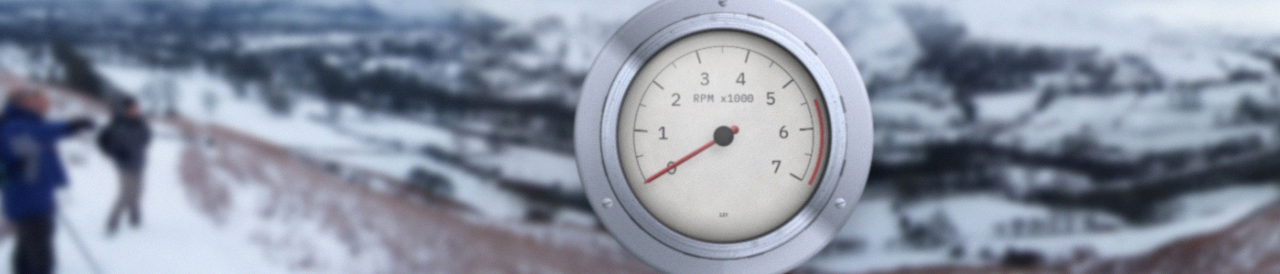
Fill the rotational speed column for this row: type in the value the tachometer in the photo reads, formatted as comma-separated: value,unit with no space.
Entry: 0,rpm
